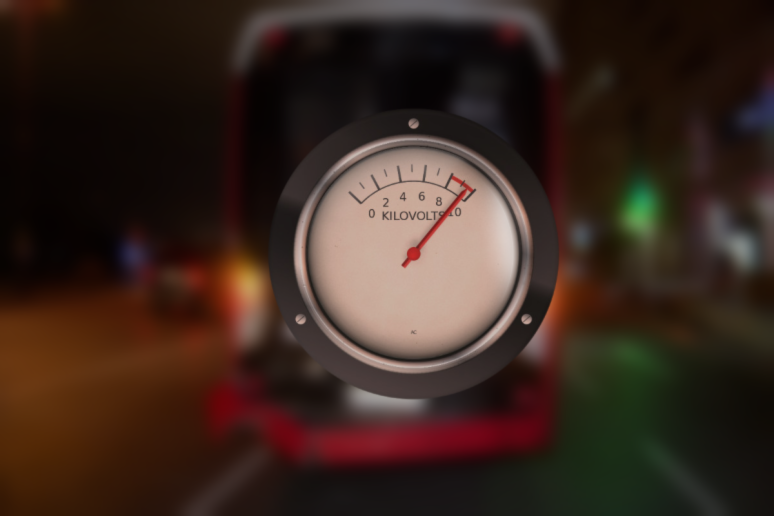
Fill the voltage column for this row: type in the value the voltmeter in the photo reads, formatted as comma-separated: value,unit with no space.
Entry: 9.5,kV
